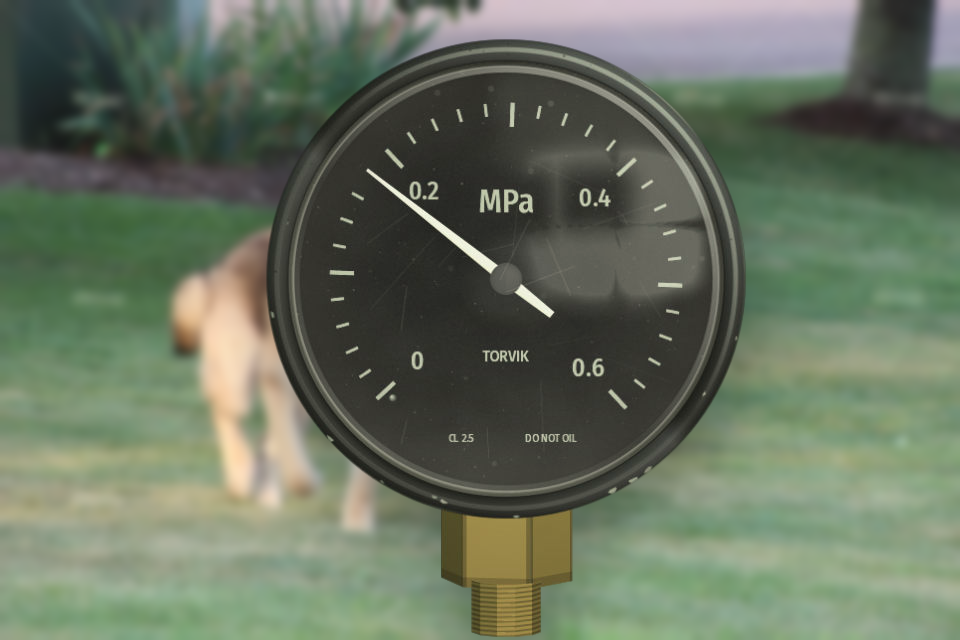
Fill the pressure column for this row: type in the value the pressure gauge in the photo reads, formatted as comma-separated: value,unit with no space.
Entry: 0.18,MPa
